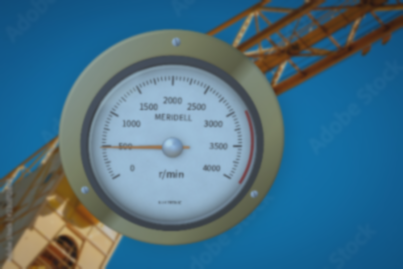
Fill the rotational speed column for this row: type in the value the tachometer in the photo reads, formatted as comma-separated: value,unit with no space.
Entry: 500,rpm
